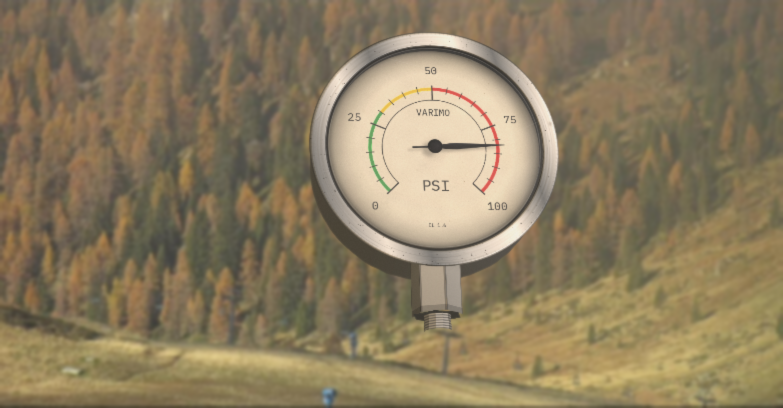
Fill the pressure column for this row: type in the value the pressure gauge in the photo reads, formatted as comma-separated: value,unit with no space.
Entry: 82.5,psi
